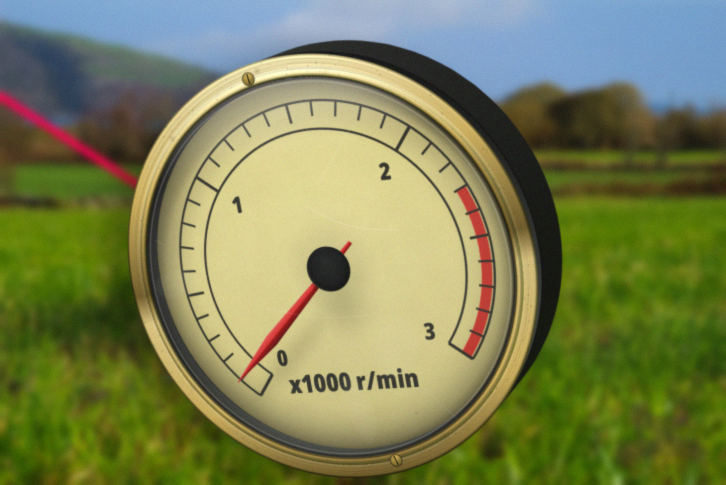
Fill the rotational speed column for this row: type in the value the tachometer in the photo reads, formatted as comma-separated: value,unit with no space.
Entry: 100,rpm
